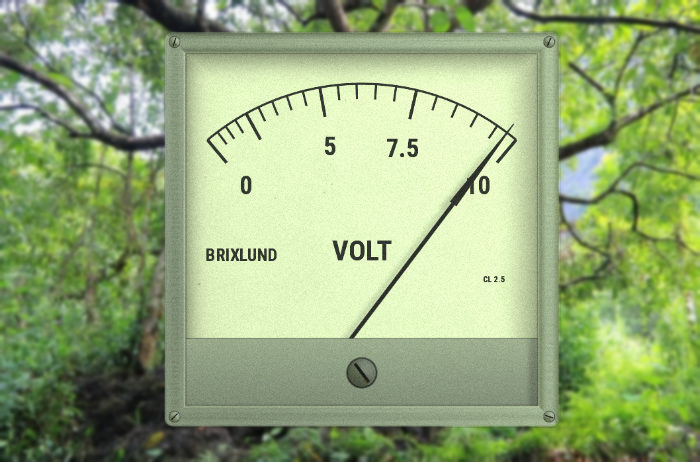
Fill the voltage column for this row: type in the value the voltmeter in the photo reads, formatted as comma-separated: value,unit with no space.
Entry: 9.75,V
